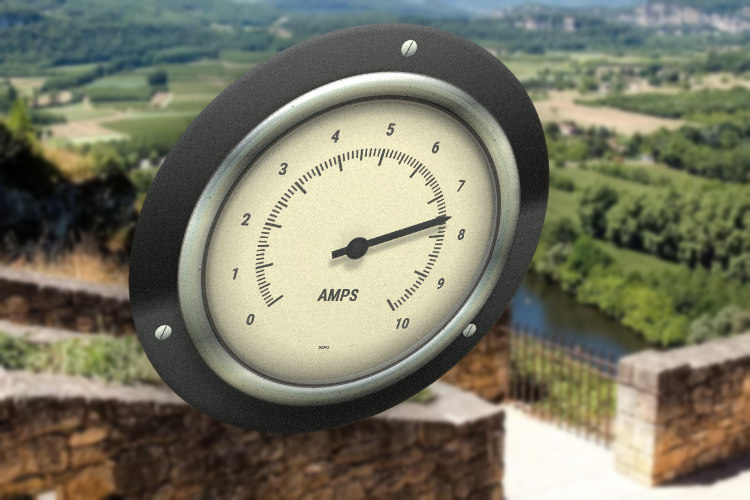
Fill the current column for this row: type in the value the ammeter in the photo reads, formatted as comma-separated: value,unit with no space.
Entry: 7.5,A
